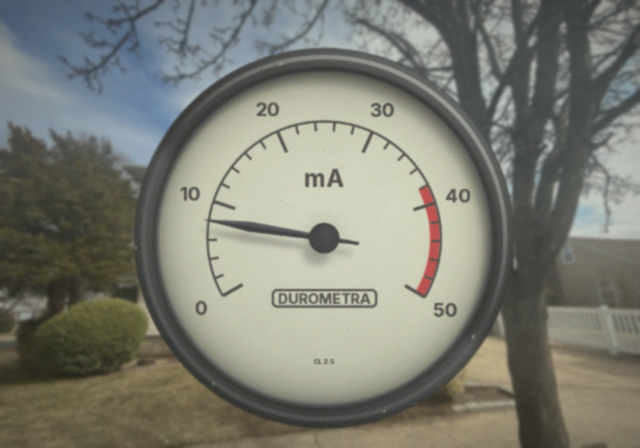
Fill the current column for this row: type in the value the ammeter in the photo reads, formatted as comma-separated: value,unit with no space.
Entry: 8,mA
